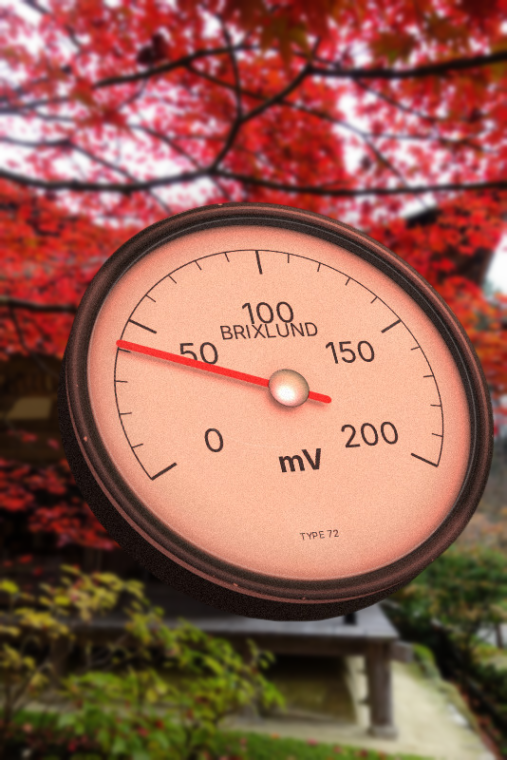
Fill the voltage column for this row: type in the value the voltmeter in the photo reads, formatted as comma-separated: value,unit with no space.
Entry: 40,mV
